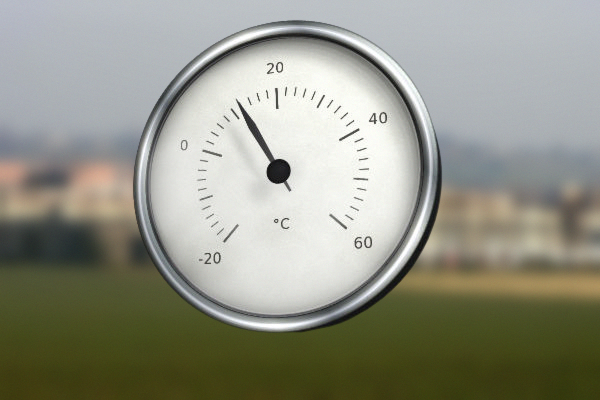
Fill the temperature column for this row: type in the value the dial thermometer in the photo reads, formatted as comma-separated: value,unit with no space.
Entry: 12,°C
